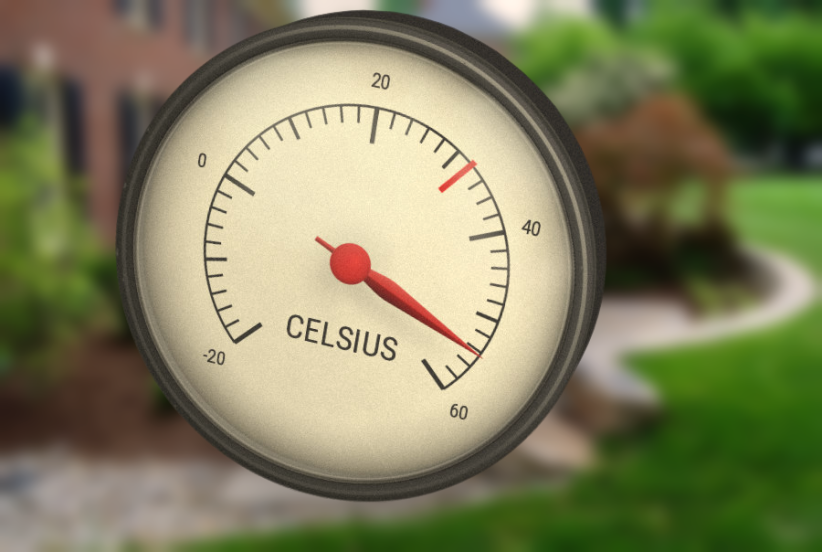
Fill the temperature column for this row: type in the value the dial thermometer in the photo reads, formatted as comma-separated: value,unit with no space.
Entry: 54,°C
